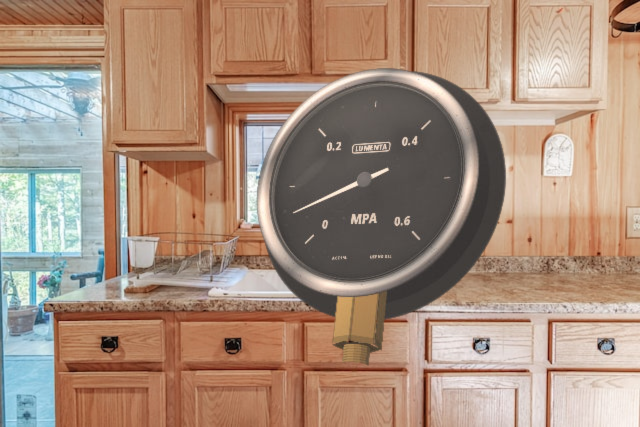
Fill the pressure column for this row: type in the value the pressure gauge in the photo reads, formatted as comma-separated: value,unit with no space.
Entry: 0.05,MPa
